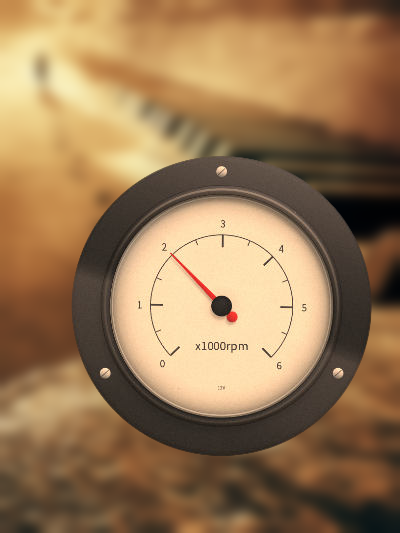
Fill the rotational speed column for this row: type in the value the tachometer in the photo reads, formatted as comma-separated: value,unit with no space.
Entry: 2000,rpm
